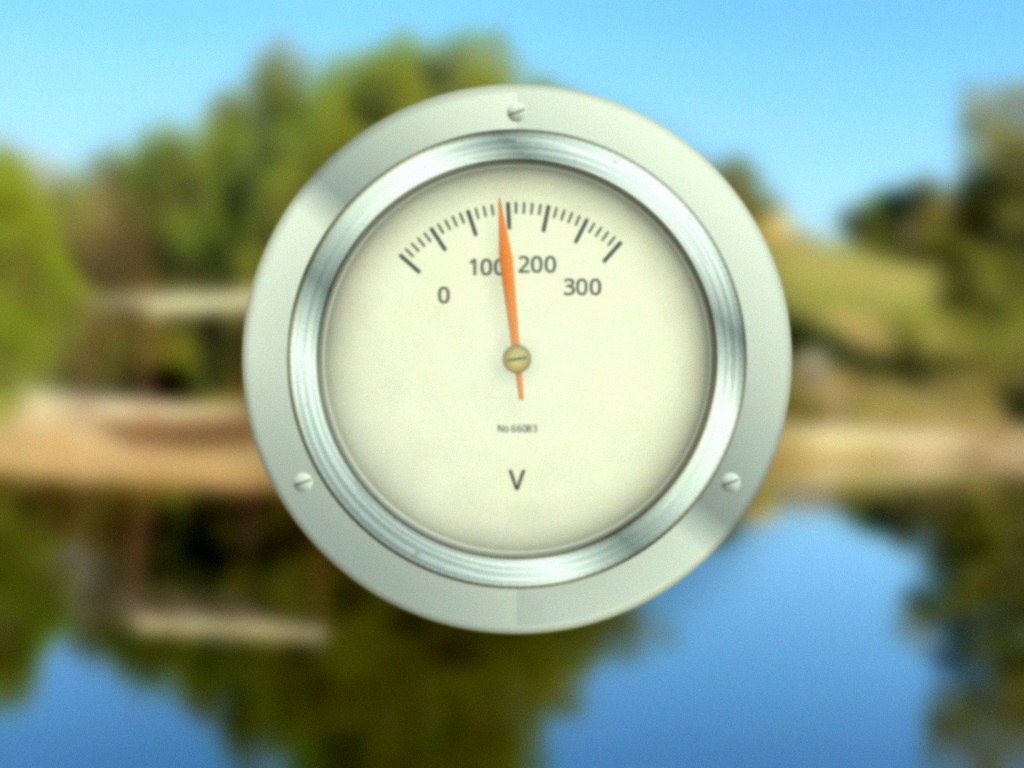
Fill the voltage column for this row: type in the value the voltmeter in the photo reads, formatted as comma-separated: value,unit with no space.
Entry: 140,V
